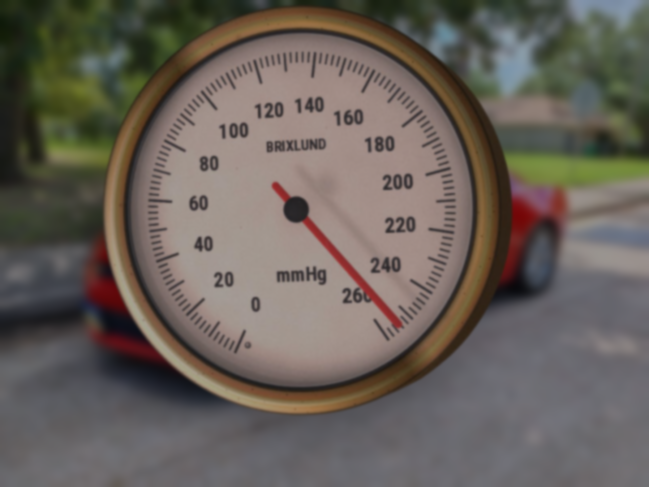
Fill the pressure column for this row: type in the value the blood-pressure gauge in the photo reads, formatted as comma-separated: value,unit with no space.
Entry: 254,mmHg
